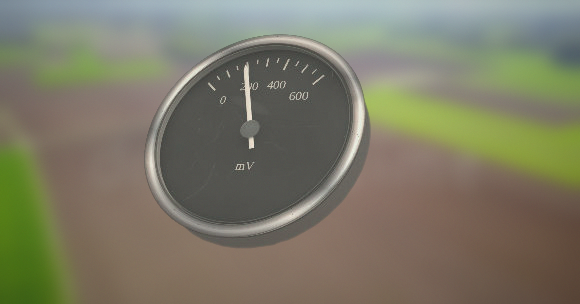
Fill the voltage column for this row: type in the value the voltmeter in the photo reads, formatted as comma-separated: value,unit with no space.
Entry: 200,mV
